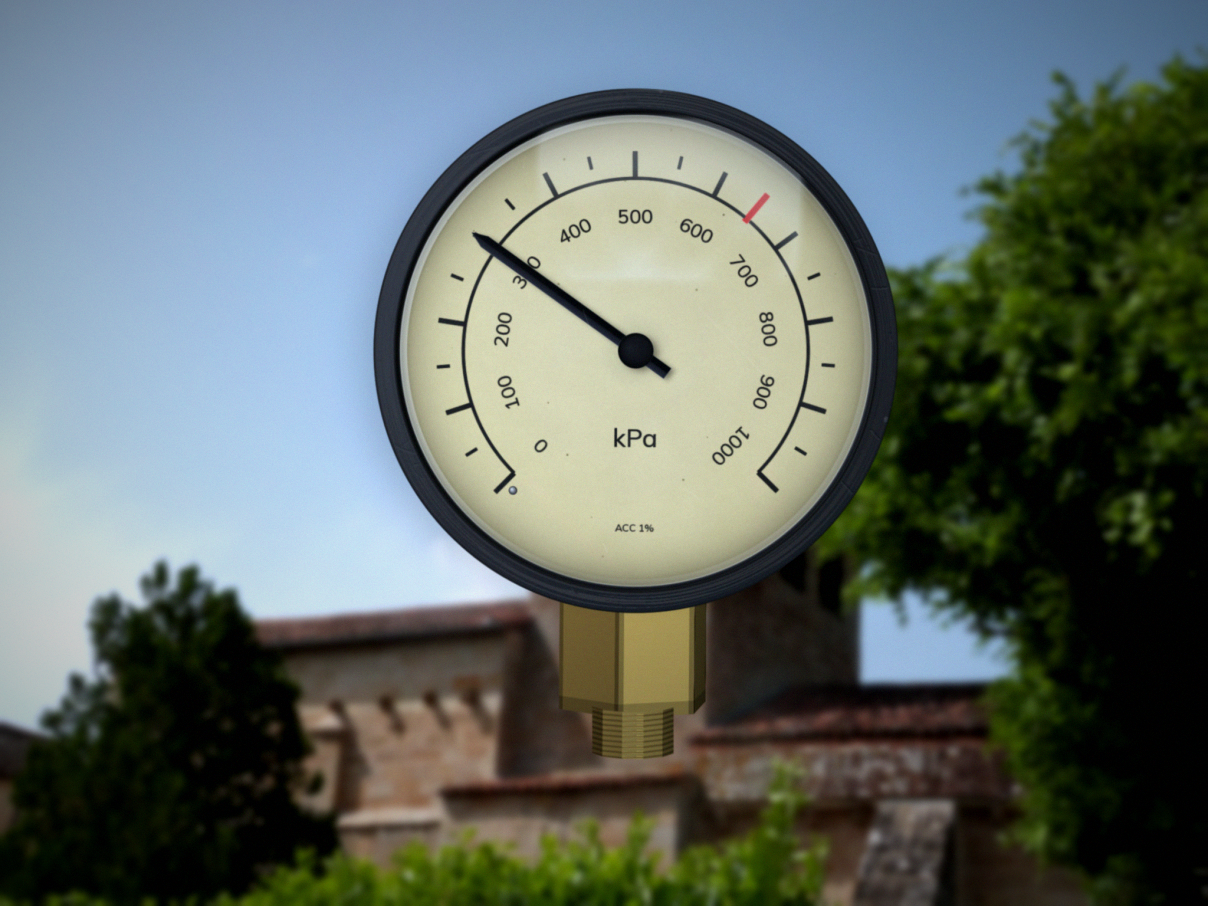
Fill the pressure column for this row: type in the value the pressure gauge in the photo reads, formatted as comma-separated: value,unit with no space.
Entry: 300,kPa
